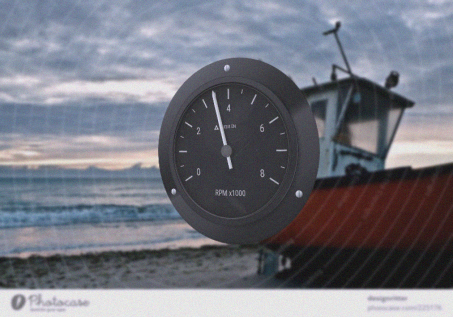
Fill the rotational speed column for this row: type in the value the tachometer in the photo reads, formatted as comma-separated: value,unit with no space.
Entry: 3500,rpm
